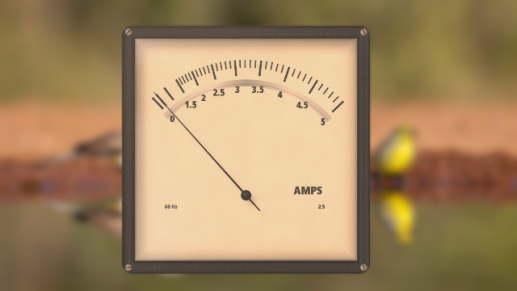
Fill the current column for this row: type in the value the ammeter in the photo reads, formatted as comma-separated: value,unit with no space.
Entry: 0.5,A
